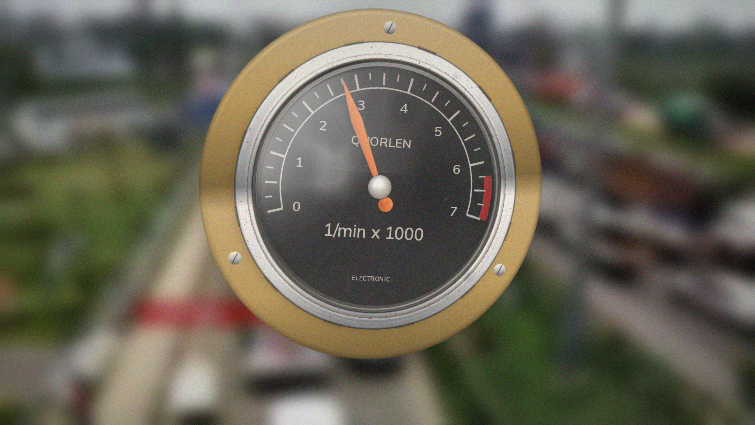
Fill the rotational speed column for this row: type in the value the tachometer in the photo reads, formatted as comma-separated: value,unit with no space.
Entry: 2750,rpm
